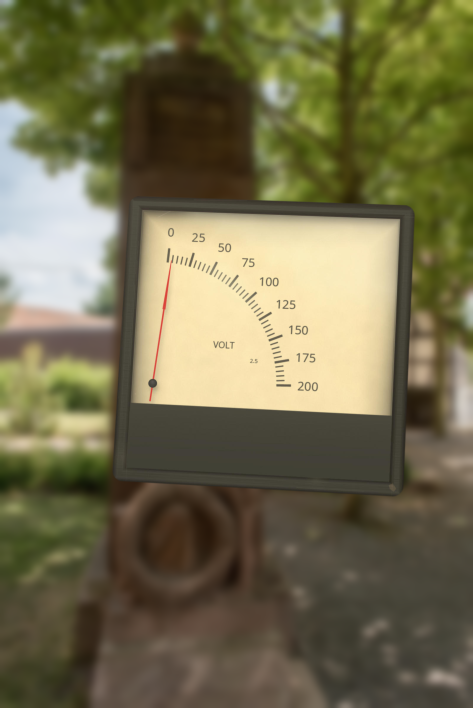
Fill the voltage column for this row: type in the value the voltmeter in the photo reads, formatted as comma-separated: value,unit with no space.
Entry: 5,V
